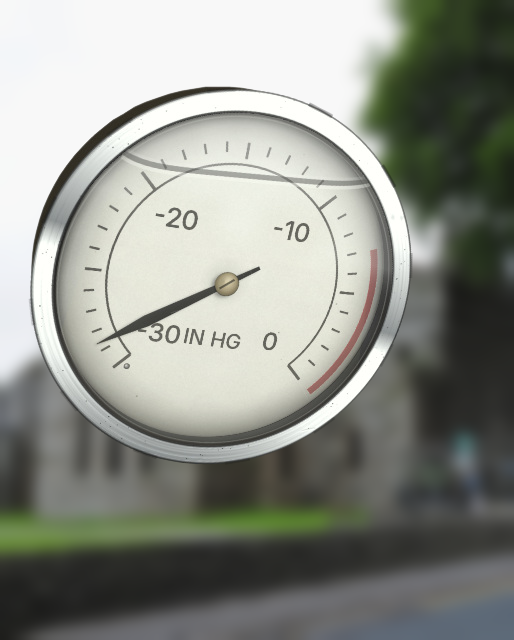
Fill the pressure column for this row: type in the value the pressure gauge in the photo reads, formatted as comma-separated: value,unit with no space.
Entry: -28.5,inHg
